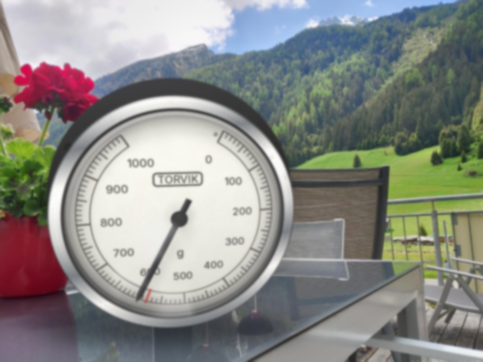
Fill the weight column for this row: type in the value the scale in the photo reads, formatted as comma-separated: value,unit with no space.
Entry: 600,g
